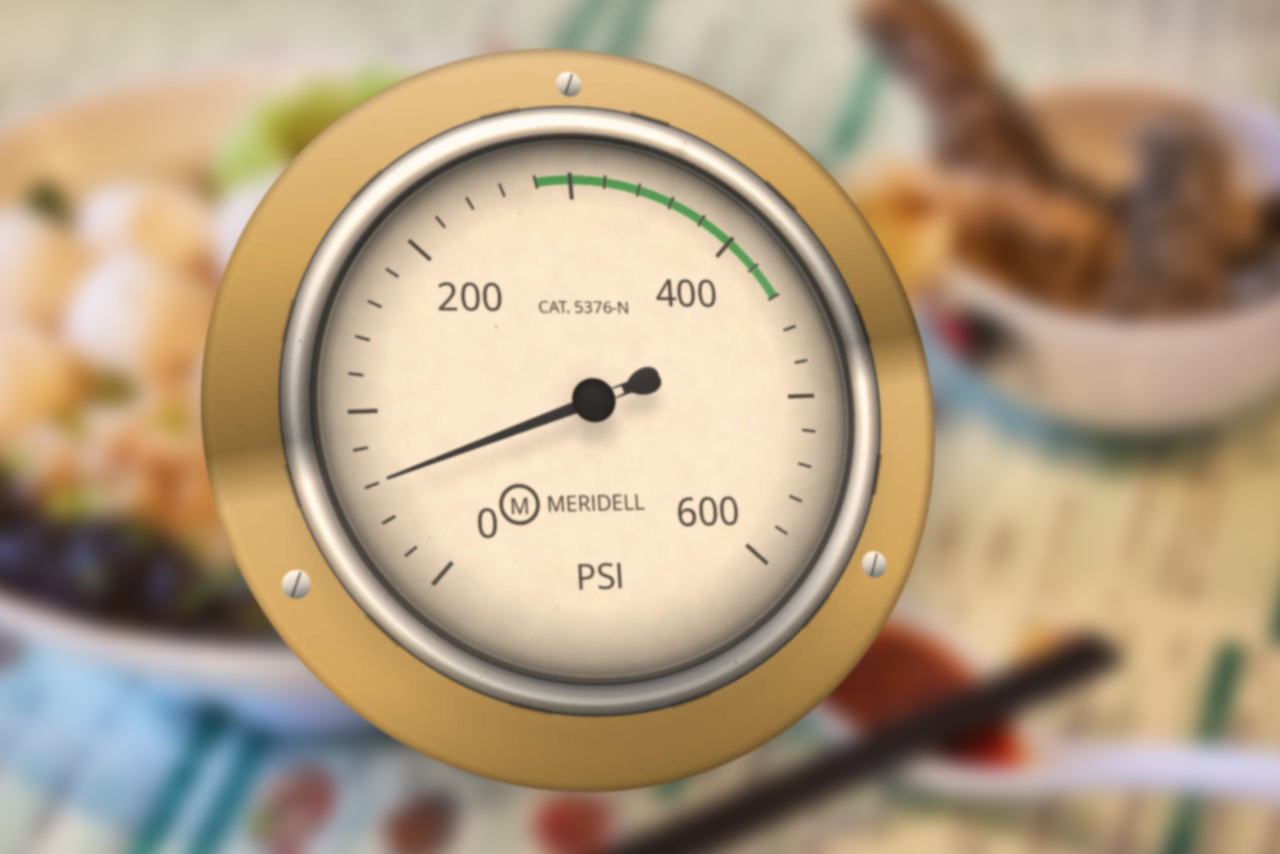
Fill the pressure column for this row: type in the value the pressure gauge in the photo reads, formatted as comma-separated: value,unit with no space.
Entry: 60,psi
